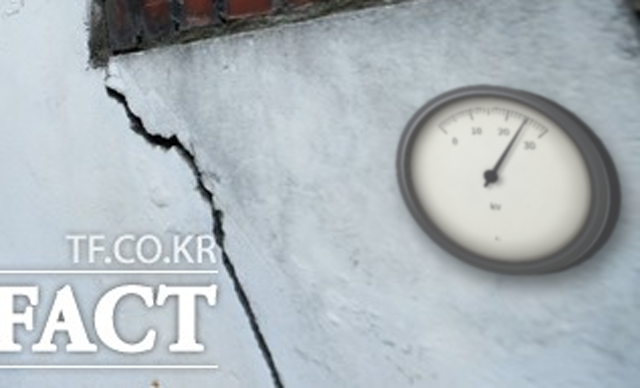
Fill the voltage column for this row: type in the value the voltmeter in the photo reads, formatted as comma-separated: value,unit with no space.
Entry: 25,kV
